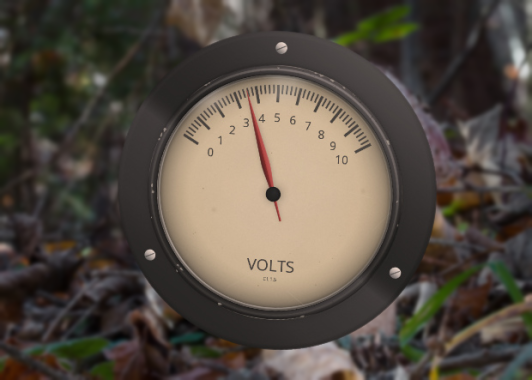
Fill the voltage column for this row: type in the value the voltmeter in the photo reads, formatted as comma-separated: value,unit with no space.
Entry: 3.6,V
